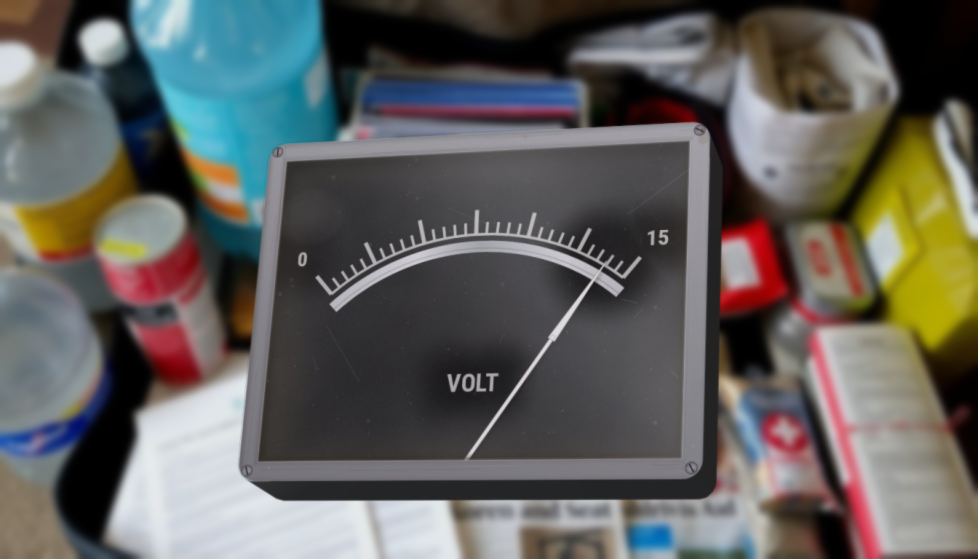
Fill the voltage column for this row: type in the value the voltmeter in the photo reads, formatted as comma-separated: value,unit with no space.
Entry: 14,V
